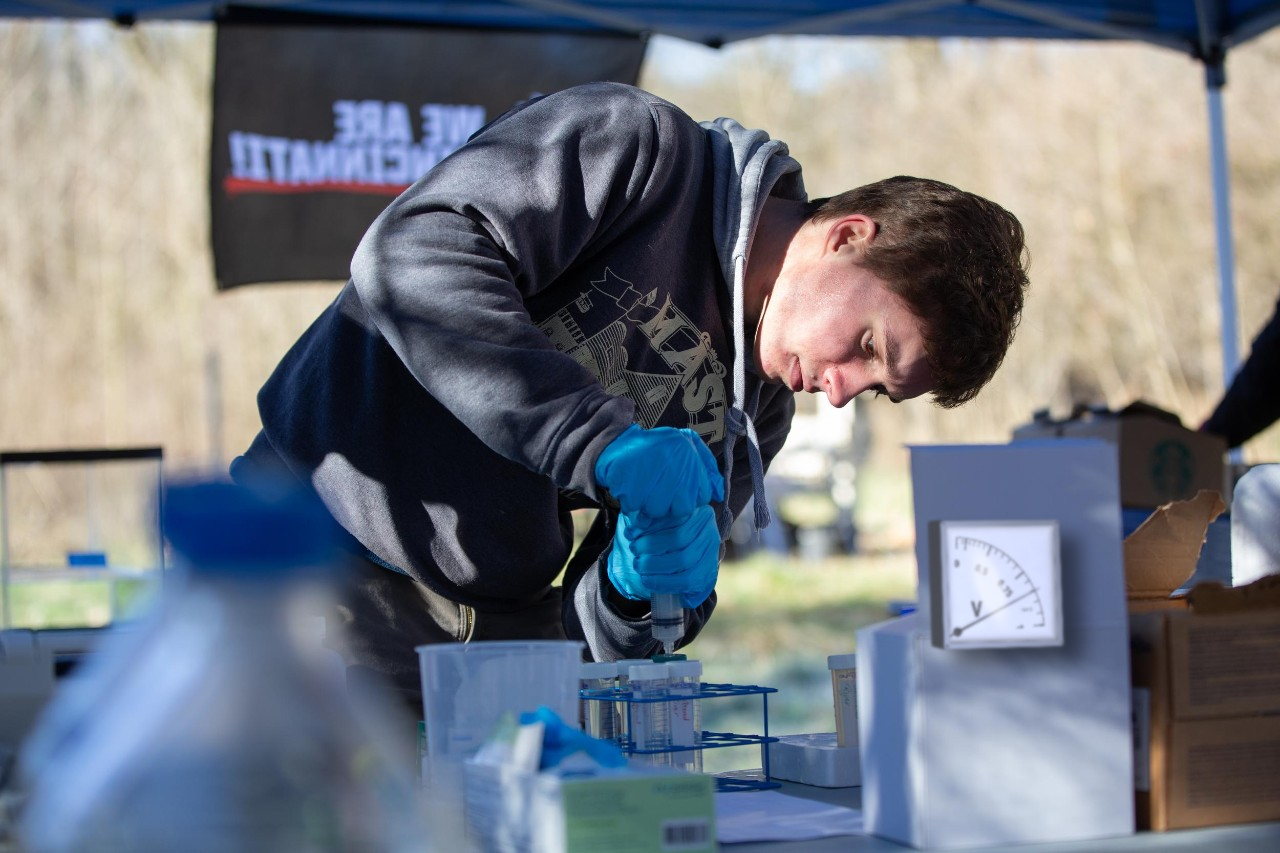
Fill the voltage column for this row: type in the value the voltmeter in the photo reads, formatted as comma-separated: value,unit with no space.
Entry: 0.85,V
